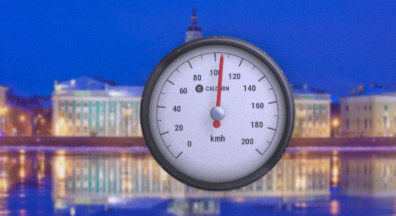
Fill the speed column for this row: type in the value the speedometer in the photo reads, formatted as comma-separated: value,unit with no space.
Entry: 105,km/h
